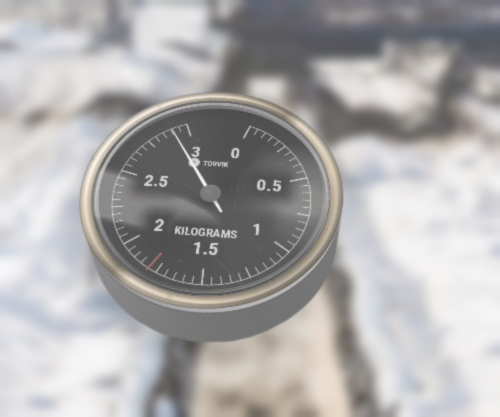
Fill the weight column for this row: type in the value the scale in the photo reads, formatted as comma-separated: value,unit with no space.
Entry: 2.9,kg
